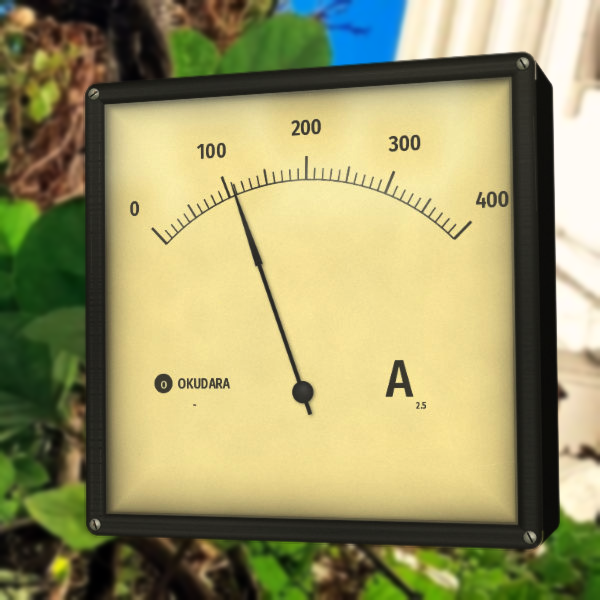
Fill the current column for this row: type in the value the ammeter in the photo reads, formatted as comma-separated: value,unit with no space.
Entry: 110,A
